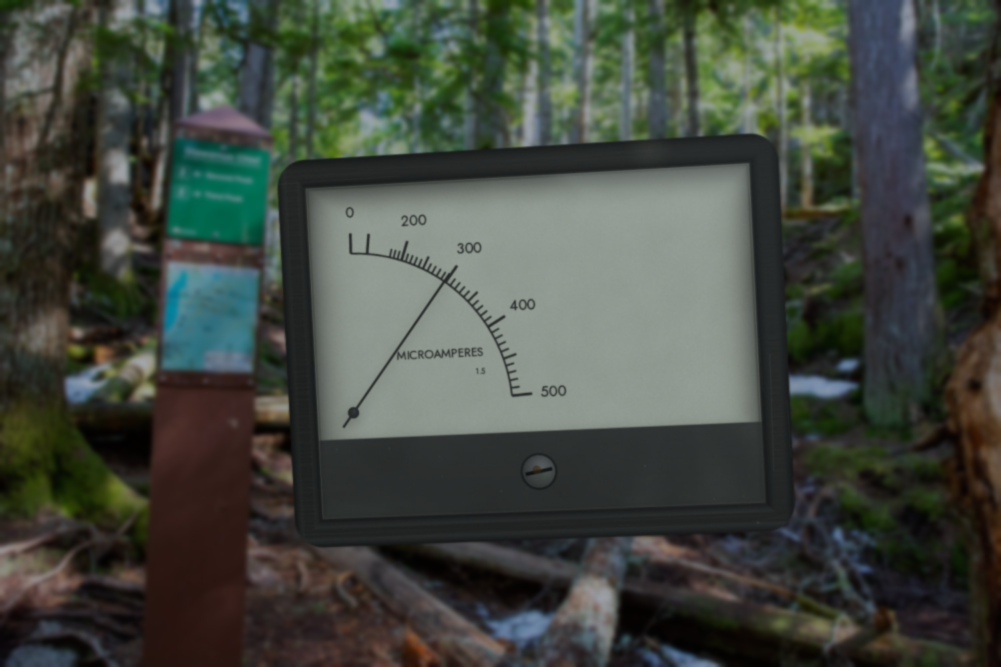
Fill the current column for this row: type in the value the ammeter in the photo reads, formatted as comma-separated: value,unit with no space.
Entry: 300,µA
